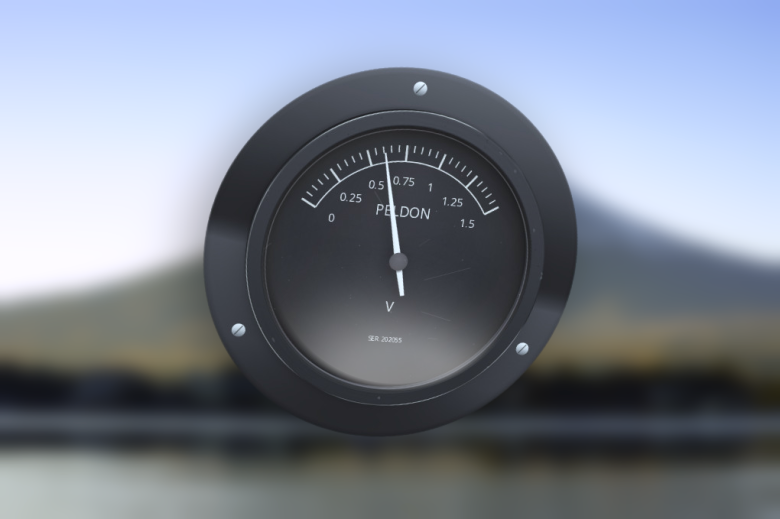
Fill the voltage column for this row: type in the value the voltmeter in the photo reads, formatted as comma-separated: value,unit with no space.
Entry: 0.6,V
